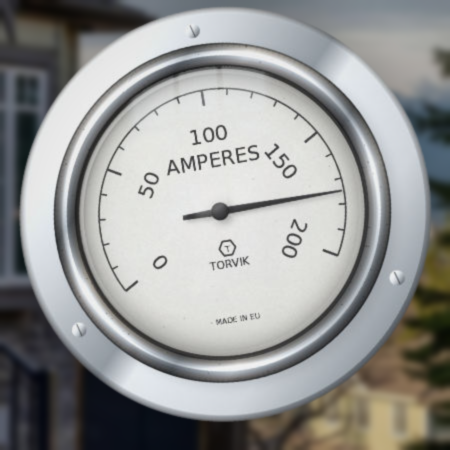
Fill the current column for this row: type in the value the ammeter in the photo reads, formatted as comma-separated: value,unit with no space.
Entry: 175,A
